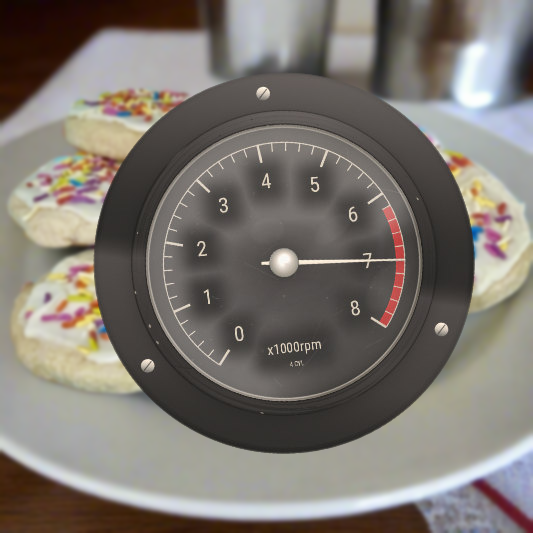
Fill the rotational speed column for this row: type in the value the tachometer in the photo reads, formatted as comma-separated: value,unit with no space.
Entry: 7000,rpm
